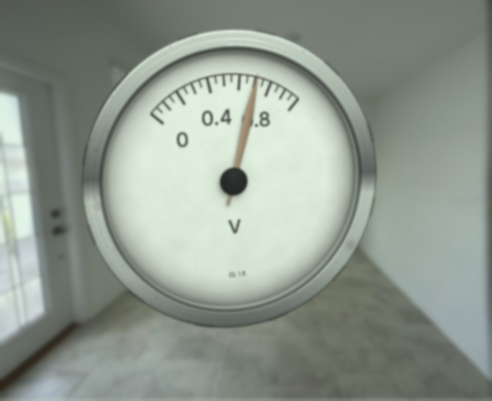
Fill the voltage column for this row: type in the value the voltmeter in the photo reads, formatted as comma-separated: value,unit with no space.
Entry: 0.7,V
